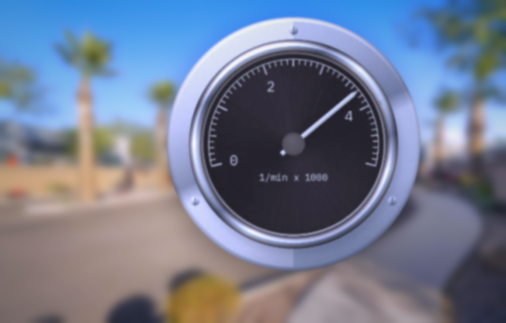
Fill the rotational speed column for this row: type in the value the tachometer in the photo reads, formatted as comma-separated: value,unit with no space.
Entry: 3700,rpm
